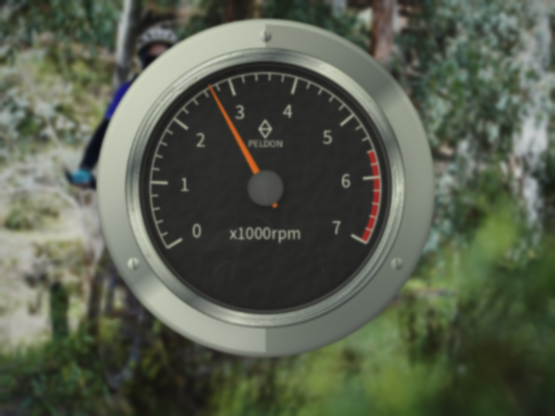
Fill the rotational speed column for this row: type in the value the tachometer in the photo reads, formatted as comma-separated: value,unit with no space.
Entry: 2700,rpm
